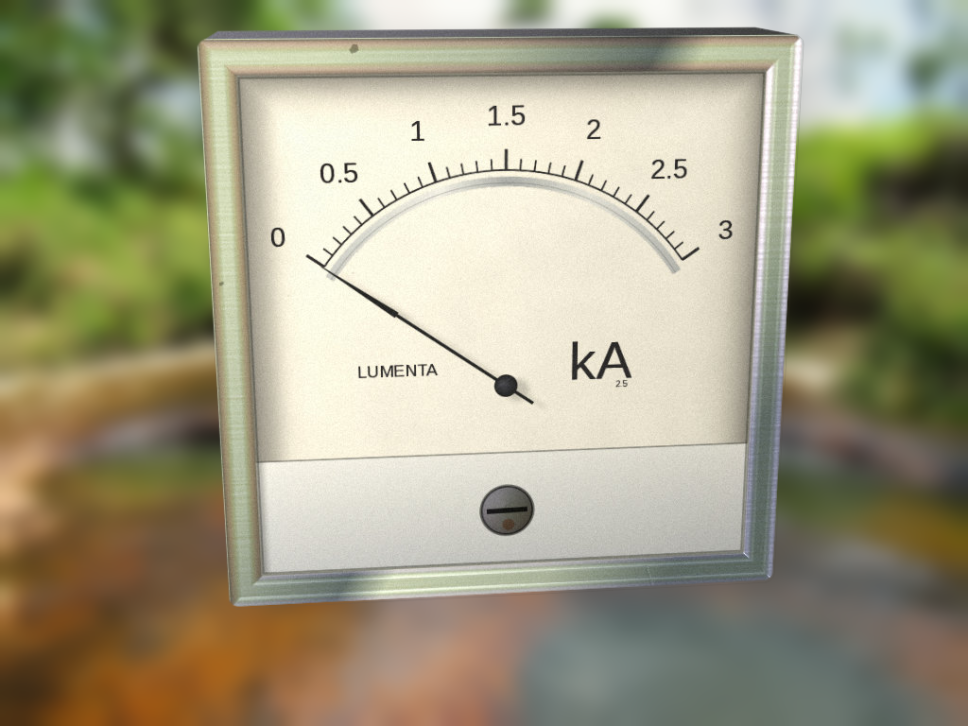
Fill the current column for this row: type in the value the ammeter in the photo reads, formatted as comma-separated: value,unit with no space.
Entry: 0,kA
